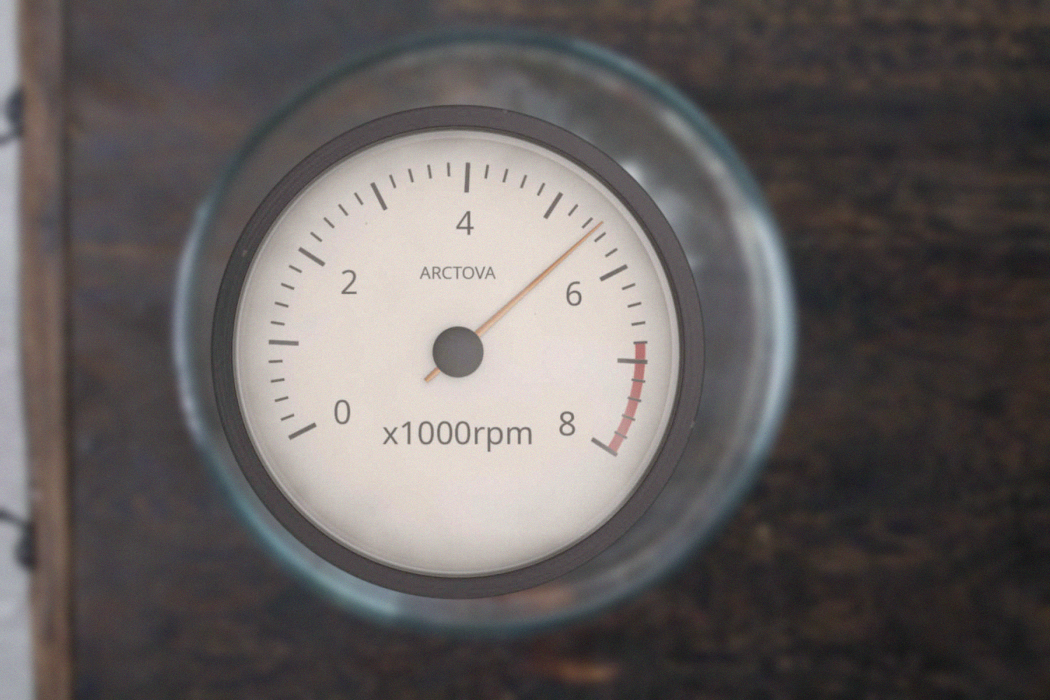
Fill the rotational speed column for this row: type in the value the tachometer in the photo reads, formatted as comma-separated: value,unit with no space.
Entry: 5500,rpm
